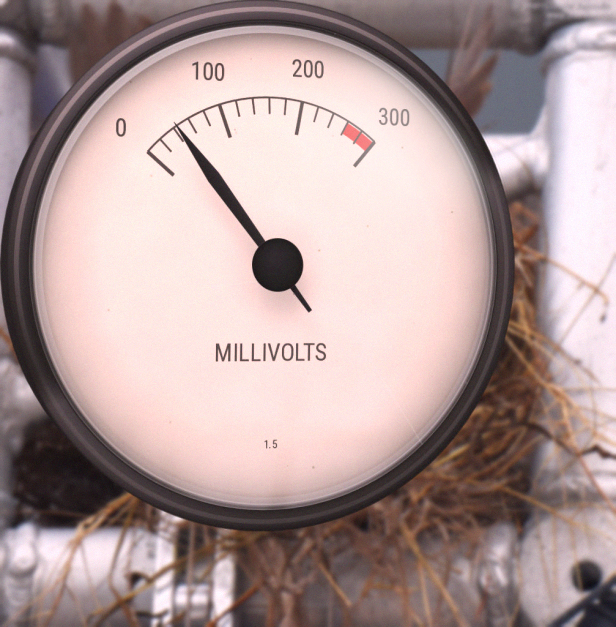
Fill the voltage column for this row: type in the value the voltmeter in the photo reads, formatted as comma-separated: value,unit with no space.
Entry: 40,mV
